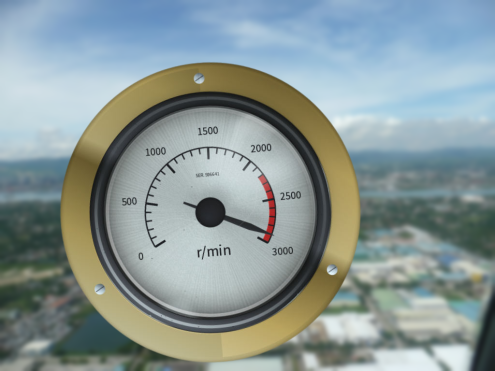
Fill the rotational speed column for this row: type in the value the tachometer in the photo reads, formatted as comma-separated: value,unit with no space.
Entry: 2900,rpm
